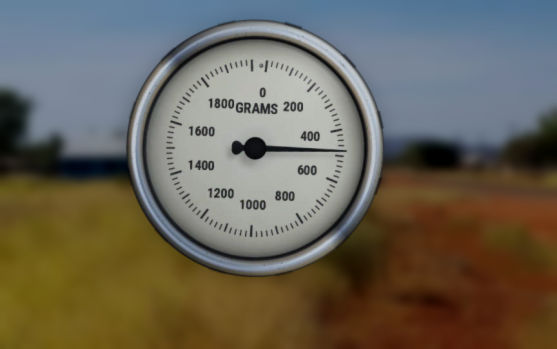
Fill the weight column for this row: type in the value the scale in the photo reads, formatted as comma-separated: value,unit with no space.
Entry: 480,g
